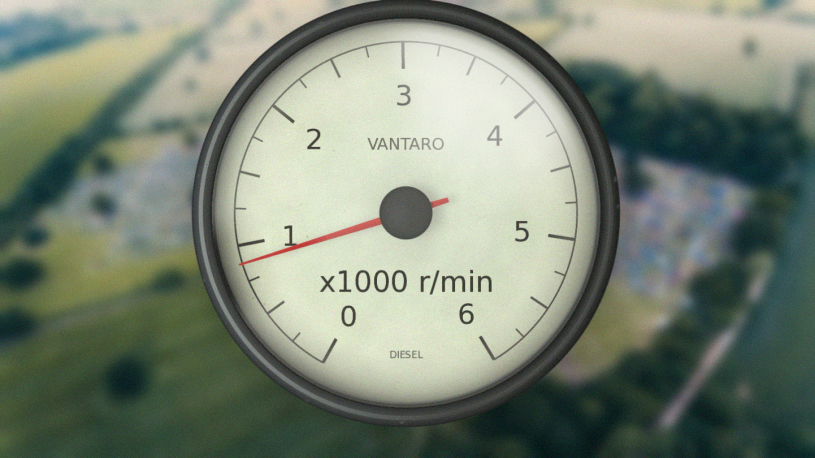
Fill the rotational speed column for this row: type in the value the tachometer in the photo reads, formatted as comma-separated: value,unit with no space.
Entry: 875,rpm
